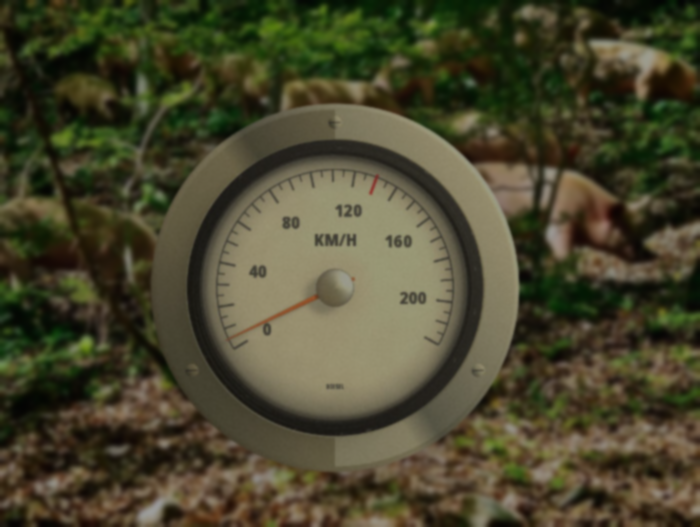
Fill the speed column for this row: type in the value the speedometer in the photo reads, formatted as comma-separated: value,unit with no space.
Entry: 5,km/h
